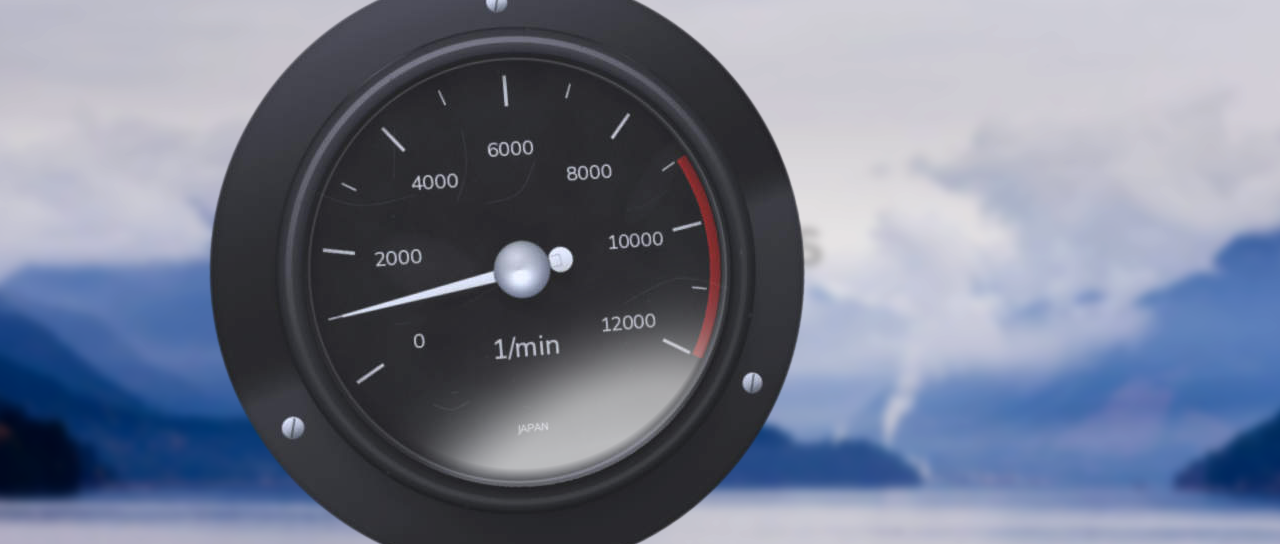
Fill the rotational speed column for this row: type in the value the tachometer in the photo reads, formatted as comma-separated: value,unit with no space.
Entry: 1000,rpm
